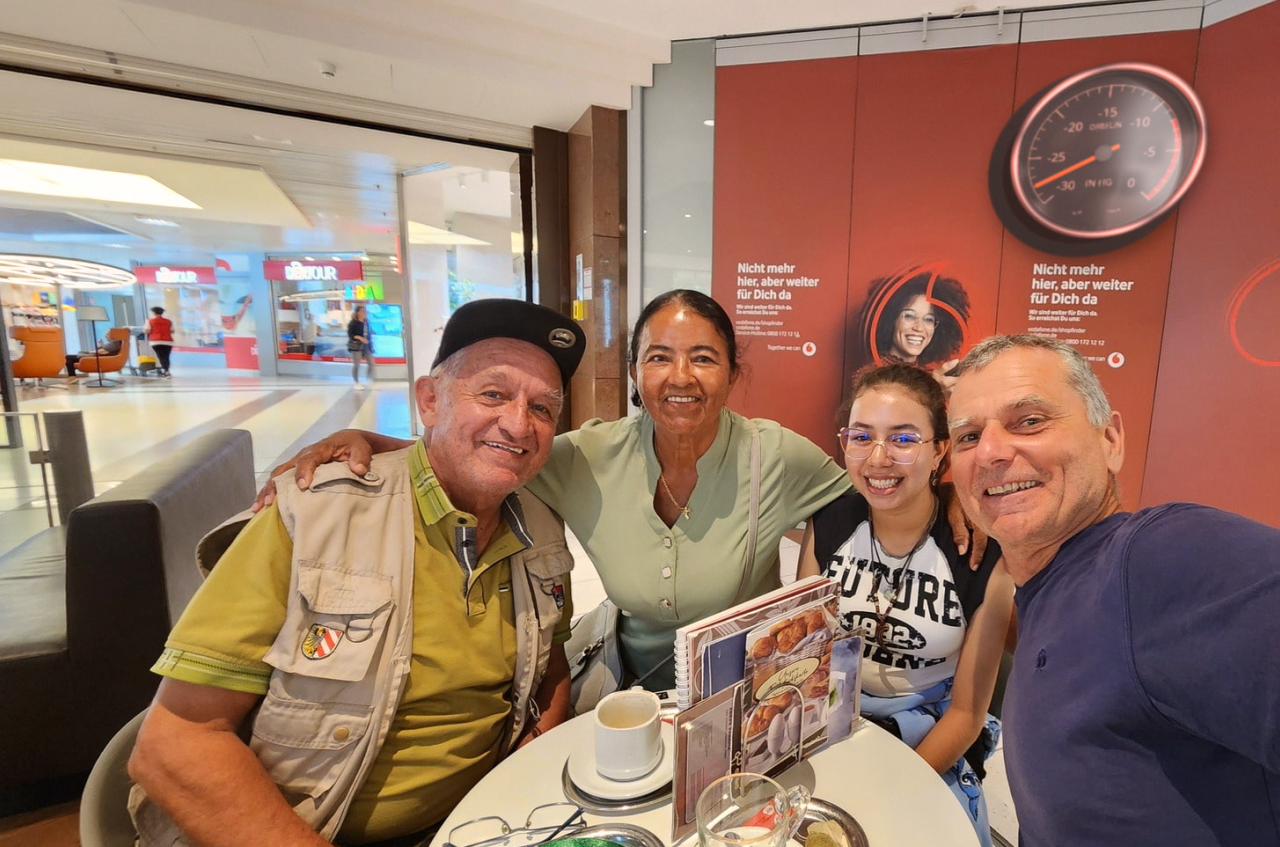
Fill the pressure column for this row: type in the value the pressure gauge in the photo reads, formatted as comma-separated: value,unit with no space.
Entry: -28,inHg
